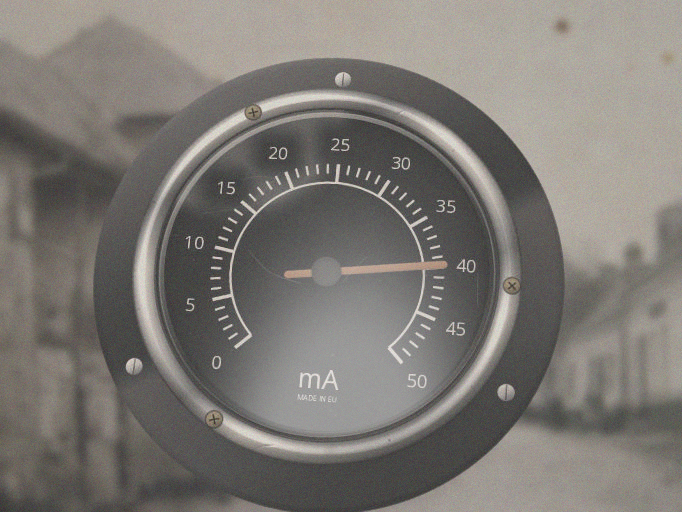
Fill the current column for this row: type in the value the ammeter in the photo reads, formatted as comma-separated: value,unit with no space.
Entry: 40,mA
